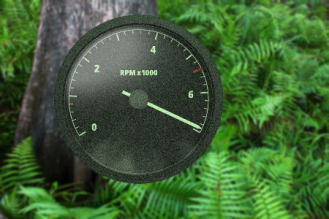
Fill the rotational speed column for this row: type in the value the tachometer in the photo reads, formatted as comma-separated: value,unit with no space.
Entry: 6900,rpm
